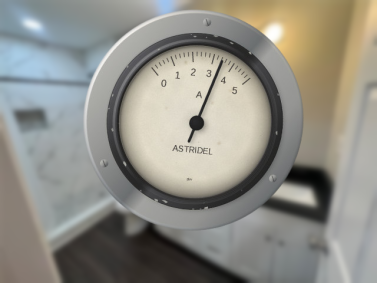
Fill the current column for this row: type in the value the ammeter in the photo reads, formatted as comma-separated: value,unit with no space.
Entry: 3.4,A
